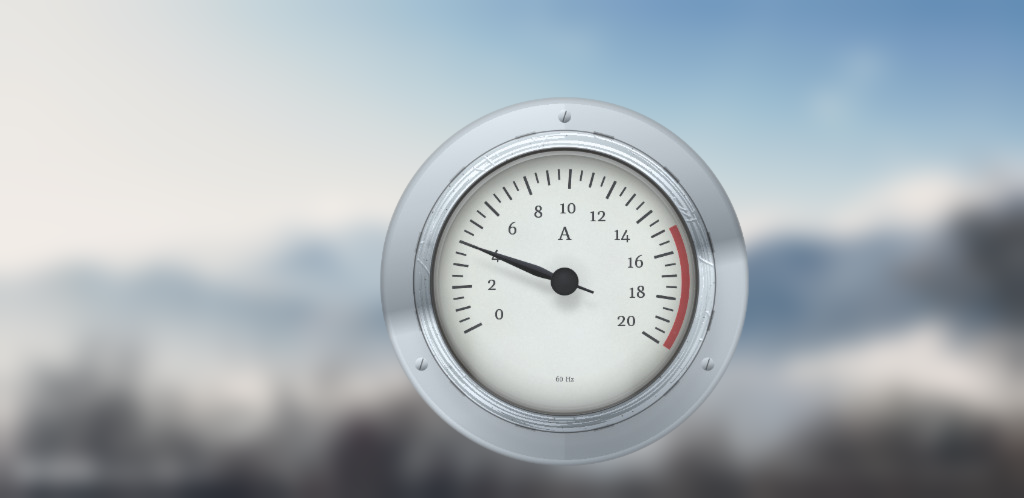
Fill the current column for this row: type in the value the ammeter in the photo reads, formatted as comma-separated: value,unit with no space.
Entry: 4,A
